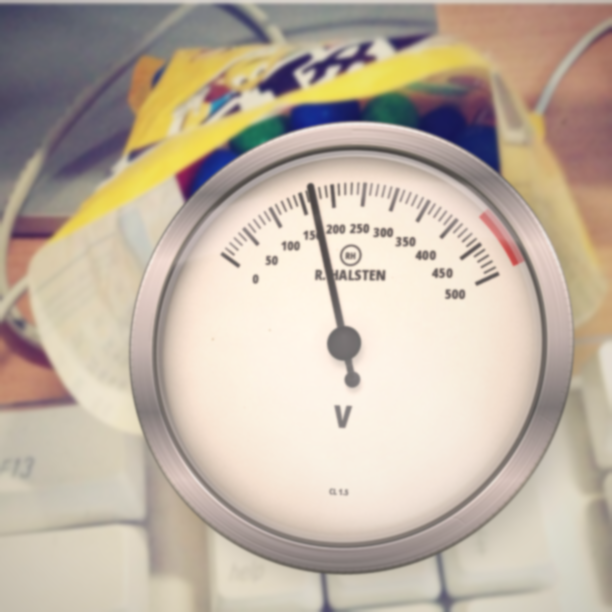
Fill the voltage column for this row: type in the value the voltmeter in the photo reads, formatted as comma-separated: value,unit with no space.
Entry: 170,V
